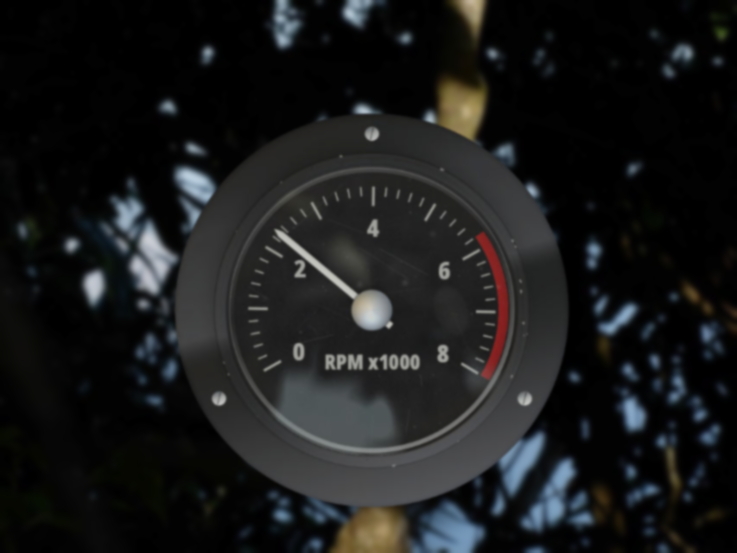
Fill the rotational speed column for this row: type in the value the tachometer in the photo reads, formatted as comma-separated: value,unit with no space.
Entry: 2300,rpm
